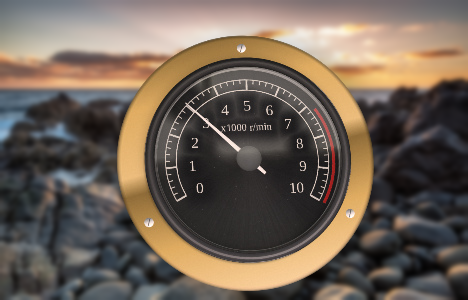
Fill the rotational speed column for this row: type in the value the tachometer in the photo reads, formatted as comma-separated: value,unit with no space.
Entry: 3000,rpm
